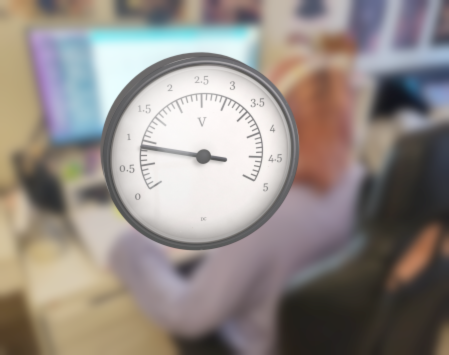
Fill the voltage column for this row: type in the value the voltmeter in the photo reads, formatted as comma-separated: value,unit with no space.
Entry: 0.9,V
